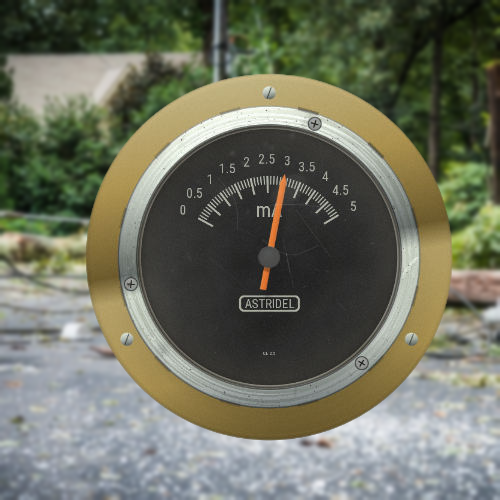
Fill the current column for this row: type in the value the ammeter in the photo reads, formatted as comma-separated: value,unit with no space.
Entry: 3,mA
